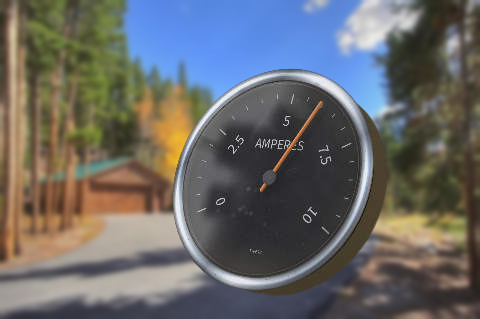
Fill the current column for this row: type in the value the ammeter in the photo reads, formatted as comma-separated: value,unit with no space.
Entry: 6,A
